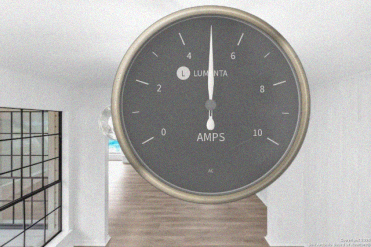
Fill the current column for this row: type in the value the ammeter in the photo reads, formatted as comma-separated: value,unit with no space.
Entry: 5,A
